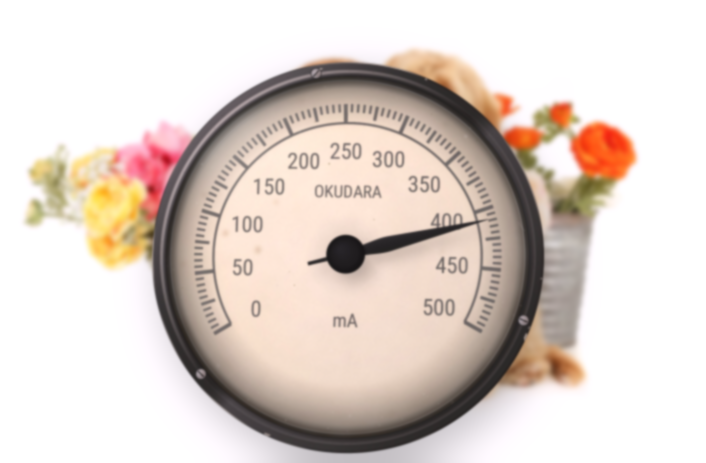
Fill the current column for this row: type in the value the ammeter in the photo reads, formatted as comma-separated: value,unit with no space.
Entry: 410,mA
